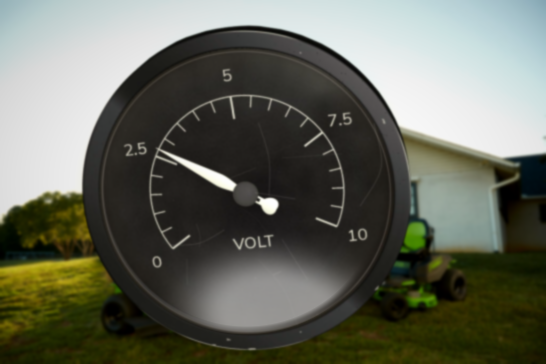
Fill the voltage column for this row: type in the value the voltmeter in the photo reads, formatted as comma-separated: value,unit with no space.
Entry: 2.75,V
